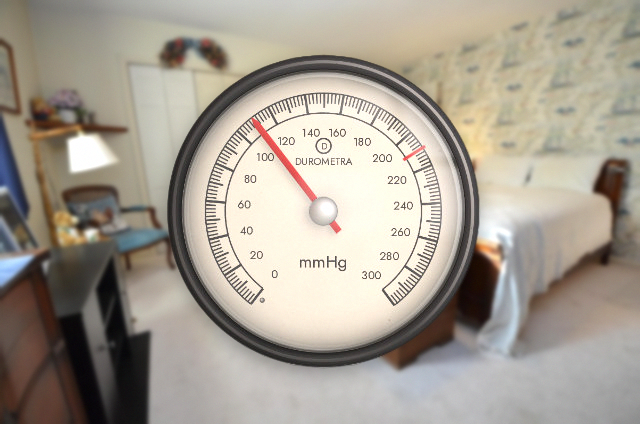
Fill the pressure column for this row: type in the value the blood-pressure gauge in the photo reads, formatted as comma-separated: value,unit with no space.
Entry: 110,mmHg
